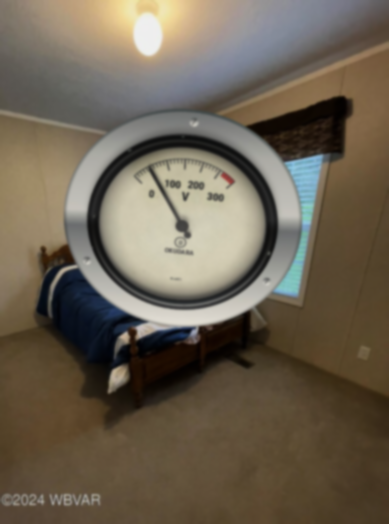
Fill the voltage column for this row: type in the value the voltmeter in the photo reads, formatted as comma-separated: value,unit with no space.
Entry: 50,V
